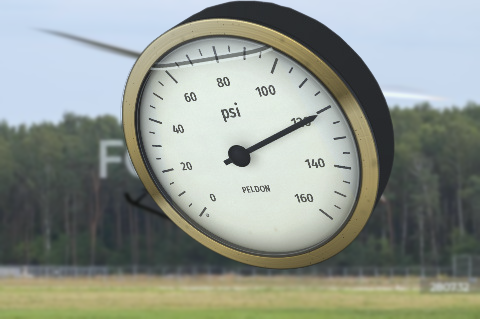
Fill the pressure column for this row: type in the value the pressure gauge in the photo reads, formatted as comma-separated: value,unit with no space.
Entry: 120,psi
